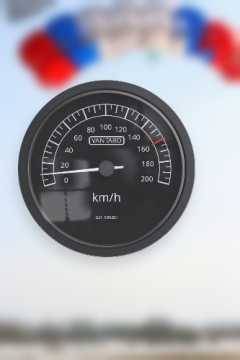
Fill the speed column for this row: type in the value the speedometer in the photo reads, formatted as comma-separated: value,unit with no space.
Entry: 10,km/h
